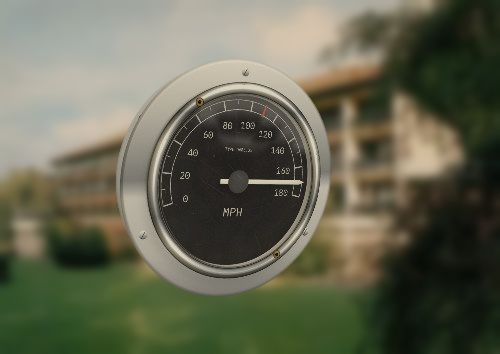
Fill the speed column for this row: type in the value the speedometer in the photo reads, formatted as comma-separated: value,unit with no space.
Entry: 170,mph
